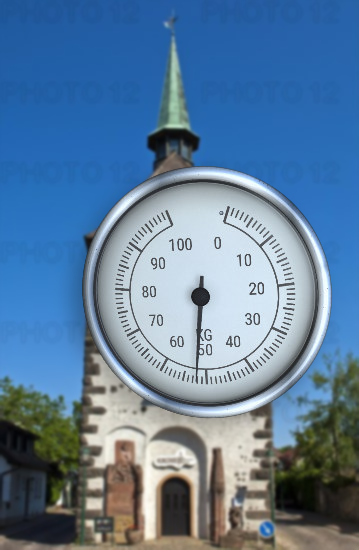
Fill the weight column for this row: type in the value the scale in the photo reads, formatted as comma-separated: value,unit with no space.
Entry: 52,kg
